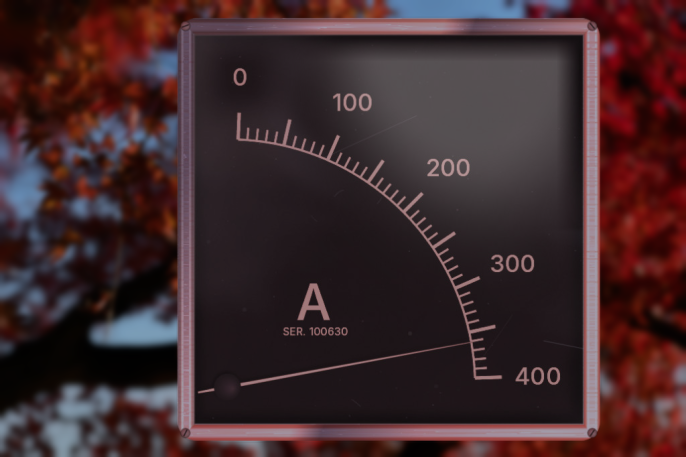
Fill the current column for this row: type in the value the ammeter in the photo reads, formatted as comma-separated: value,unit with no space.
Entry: 360,A
